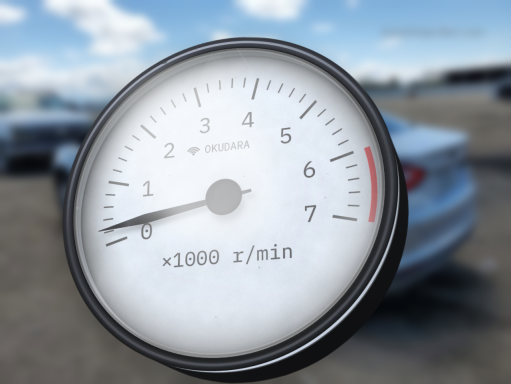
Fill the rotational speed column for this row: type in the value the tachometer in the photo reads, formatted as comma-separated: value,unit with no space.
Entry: 200,rpm
